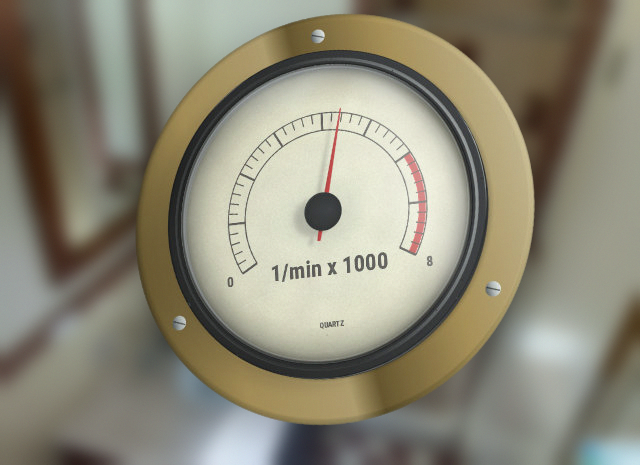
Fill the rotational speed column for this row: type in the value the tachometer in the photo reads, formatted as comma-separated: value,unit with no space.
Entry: 4400,rpm
